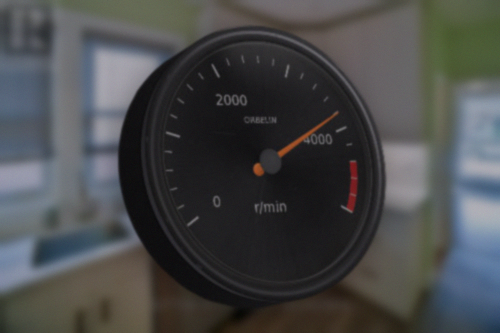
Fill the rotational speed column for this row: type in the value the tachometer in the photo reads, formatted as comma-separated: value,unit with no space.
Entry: 3800,rpm
